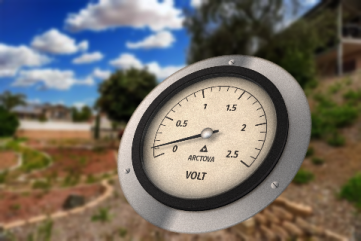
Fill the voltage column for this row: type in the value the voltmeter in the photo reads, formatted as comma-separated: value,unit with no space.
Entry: 0.1,V
